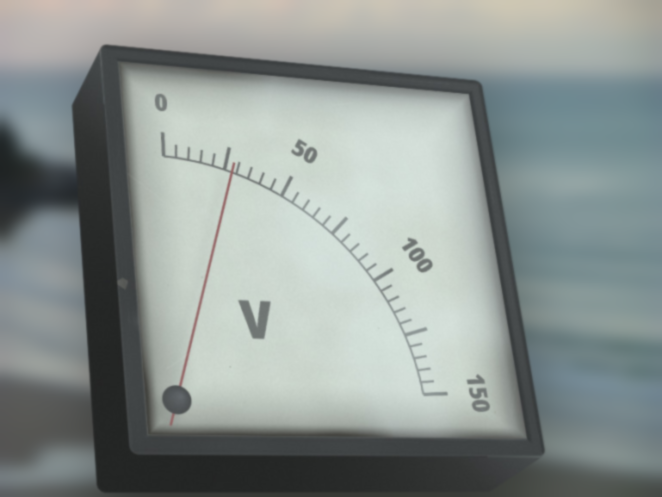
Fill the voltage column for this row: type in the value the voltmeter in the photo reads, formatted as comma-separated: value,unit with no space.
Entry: 27.5,V
